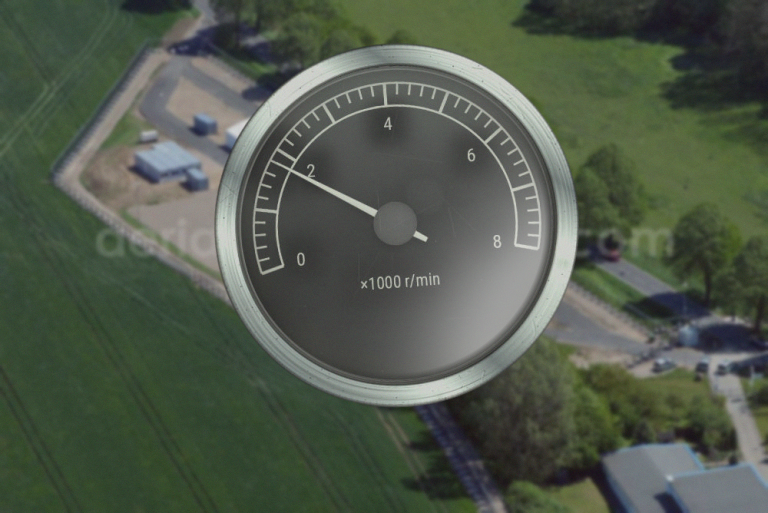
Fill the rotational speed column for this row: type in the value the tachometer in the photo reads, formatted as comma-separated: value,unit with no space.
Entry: 1800,rpm
